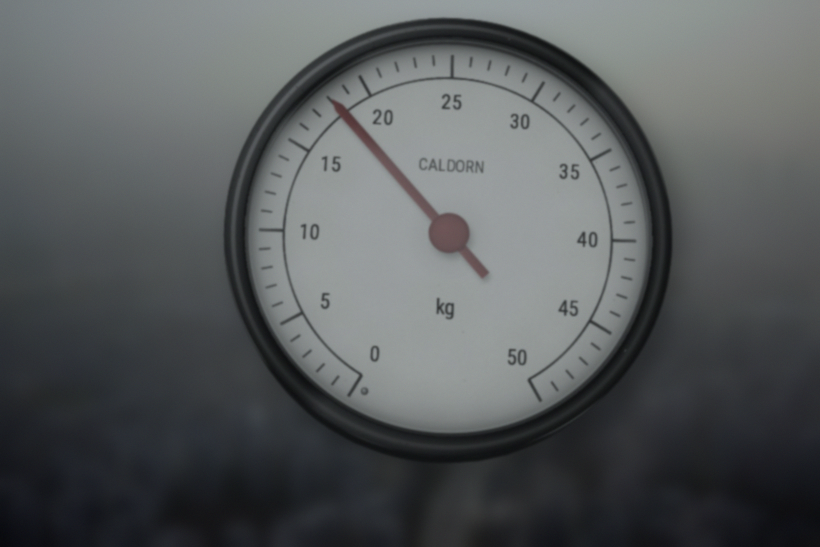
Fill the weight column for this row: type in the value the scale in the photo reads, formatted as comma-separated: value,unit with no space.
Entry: 18,kg
